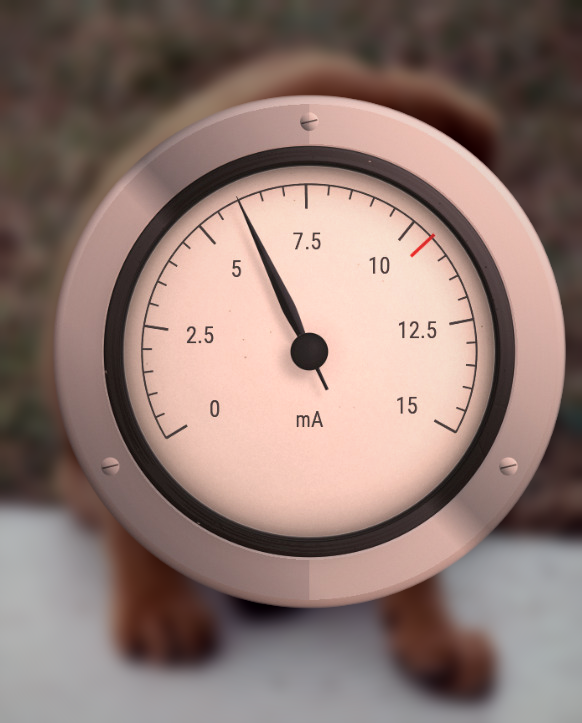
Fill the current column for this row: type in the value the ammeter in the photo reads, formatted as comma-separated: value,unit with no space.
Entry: 6,mA
